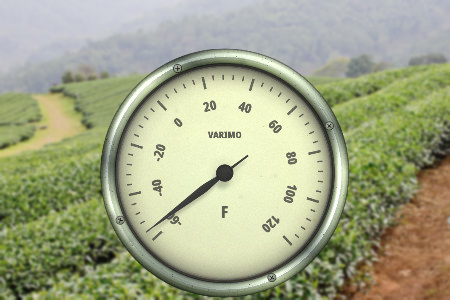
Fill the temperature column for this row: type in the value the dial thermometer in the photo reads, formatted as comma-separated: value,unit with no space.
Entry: -56,°F
